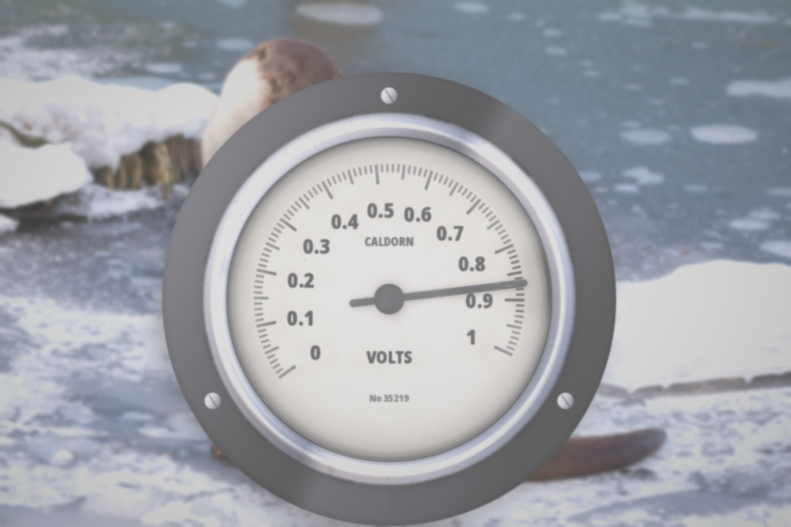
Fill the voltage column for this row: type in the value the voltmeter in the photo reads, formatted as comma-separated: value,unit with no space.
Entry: 0.87,V
